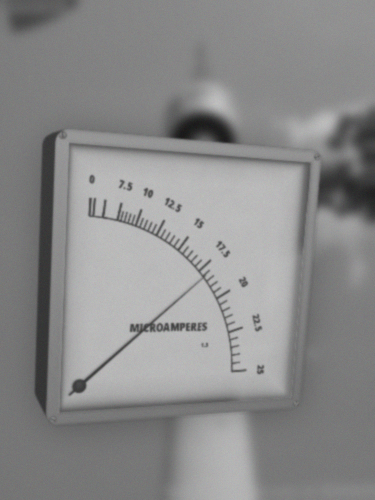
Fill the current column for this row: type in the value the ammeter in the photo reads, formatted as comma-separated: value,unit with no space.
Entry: 18,µA
